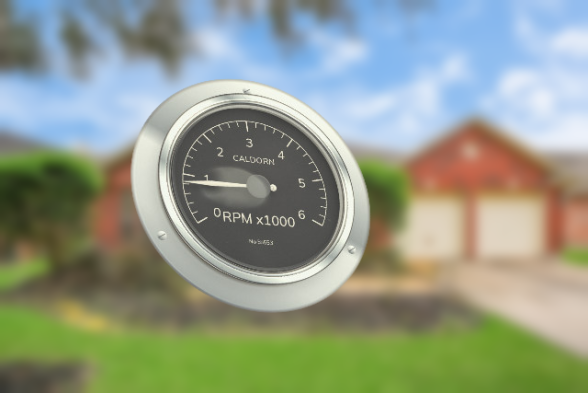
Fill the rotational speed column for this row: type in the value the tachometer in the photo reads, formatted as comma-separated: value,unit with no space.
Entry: 800,rpm
